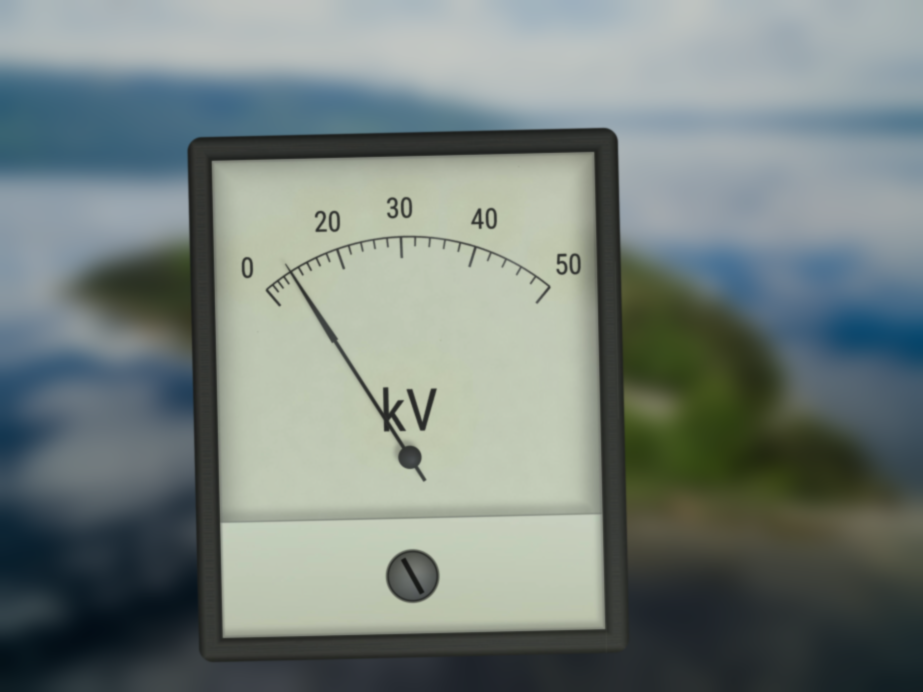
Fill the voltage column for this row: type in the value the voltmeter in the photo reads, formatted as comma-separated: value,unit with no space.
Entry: 10,kV
